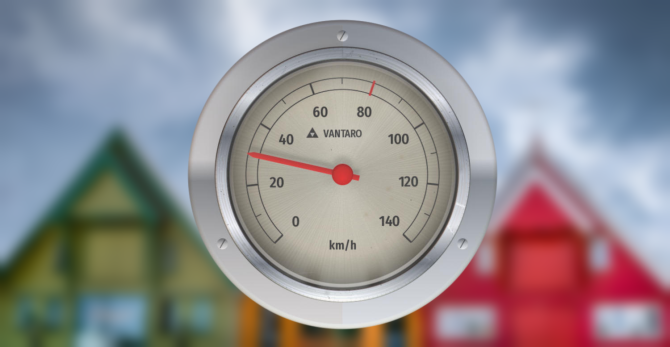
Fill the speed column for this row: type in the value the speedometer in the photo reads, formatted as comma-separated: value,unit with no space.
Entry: 30,km/h
